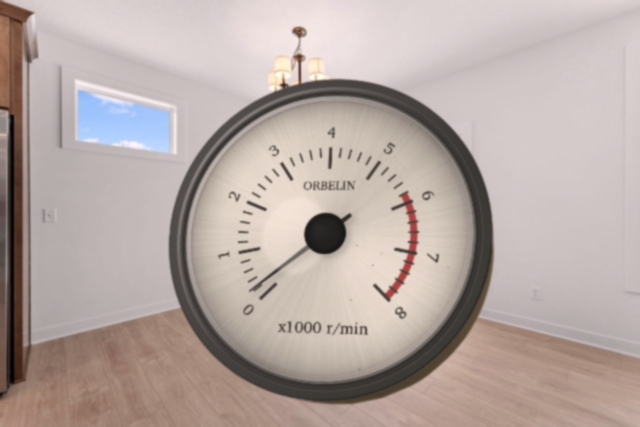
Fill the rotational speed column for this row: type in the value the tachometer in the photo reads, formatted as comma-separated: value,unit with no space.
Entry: 200,rpm
